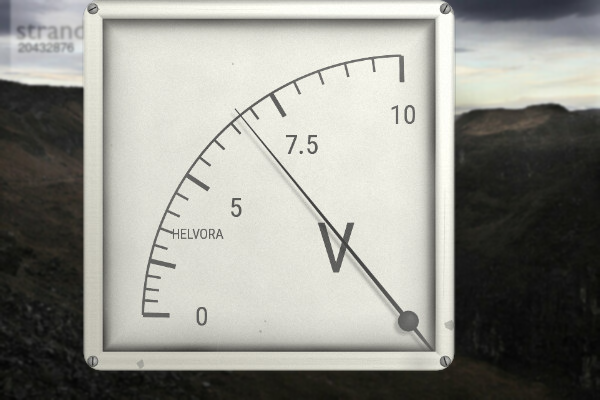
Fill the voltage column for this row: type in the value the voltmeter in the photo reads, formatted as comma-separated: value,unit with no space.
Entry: 6.75,V
